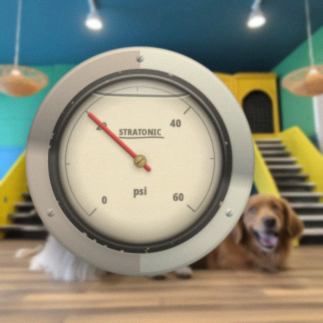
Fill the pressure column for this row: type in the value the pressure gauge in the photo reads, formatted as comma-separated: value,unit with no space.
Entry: 20,psi
